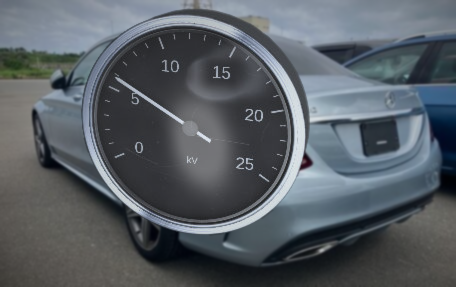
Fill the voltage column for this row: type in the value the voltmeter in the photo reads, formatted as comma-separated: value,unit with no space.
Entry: 6,kV
